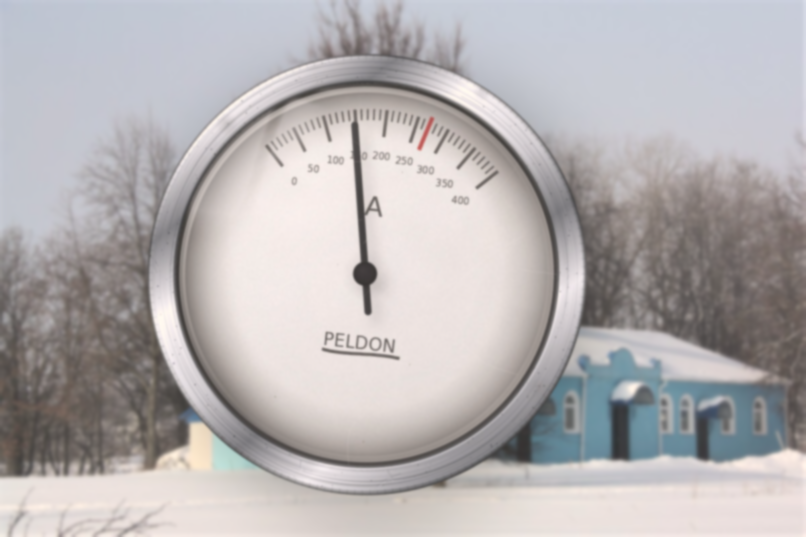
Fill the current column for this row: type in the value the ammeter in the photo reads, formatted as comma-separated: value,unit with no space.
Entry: 150,A
